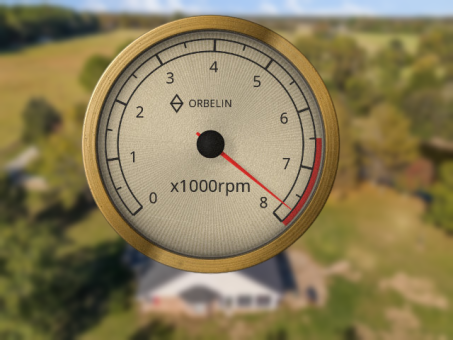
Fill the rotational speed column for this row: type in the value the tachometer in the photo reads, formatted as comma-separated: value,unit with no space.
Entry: 7750,rpm
